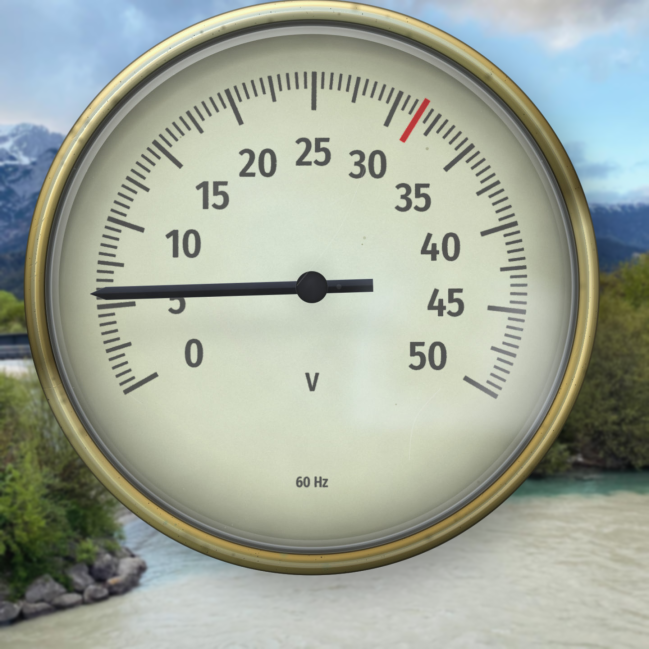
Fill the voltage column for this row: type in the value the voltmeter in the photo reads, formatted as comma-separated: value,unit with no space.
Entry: 5.75,V
